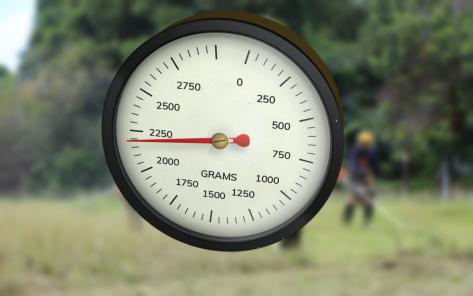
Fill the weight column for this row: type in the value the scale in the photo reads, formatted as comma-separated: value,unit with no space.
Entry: 2200,g
